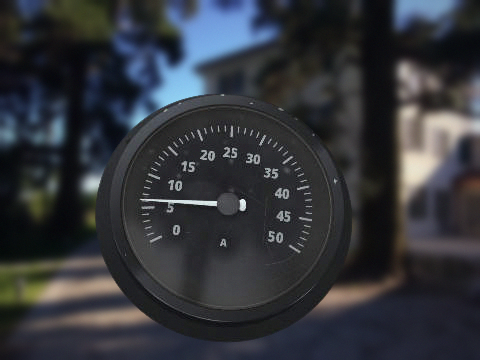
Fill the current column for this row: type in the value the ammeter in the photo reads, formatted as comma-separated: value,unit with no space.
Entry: 6,A
